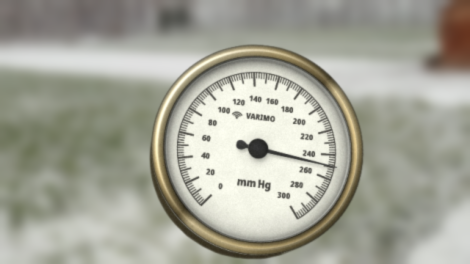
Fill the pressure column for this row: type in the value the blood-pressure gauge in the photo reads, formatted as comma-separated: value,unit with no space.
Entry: 250,mmHg
